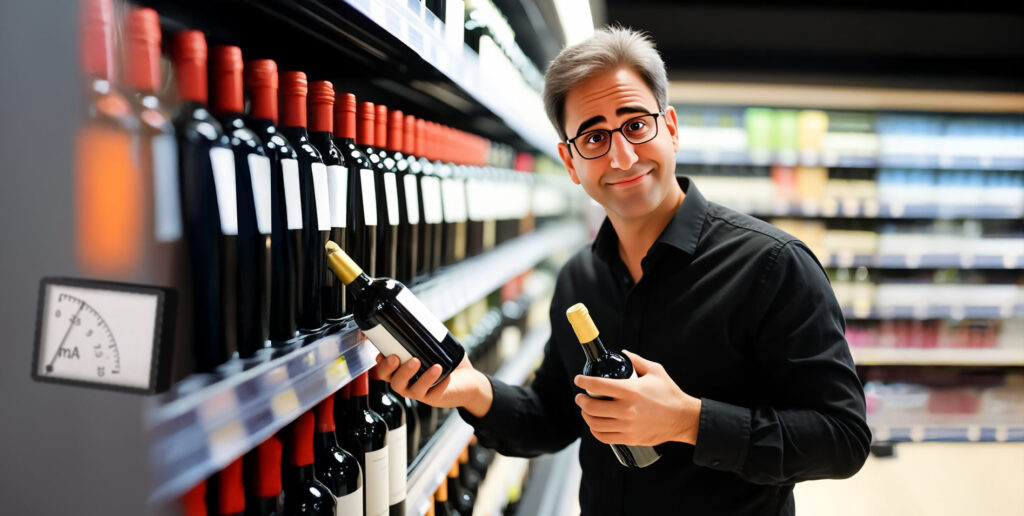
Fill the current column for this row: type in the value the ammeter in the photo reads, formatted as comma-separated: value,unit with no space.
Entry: 2.5,mA
